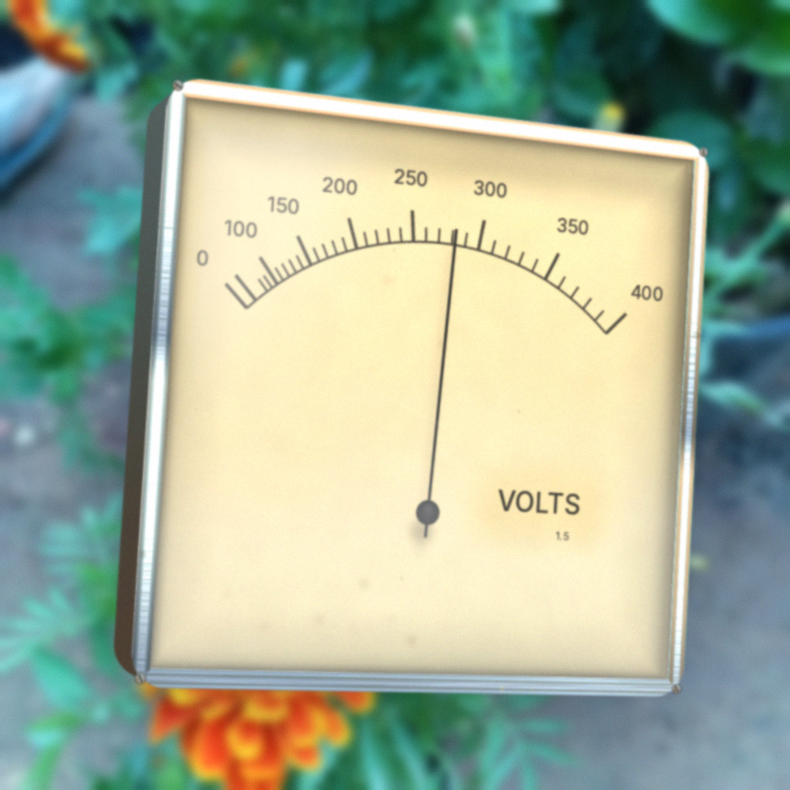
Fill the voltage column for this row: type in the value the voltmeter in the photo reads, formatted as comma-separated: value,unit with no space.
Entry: 280,V
